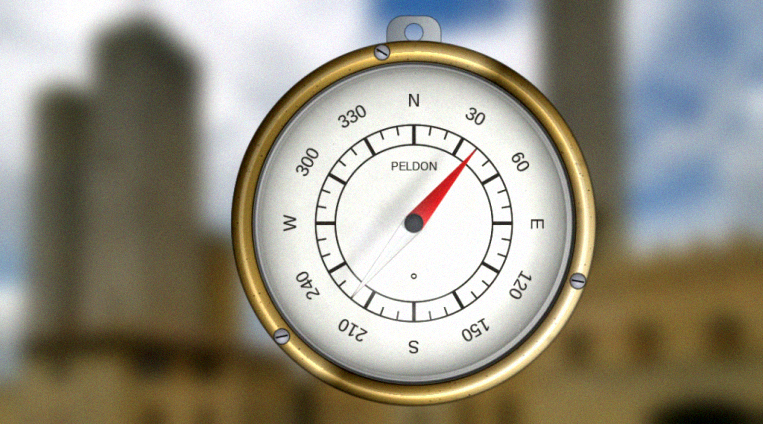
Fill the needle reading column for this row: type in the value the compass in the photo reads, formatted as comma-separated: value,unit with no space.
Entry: 40,°
